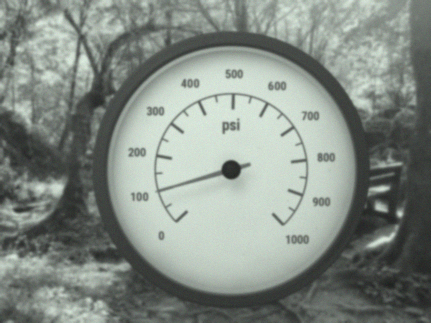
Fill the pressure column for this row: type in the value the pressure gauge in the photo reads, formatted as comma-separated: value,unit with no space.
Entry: 100,psi
